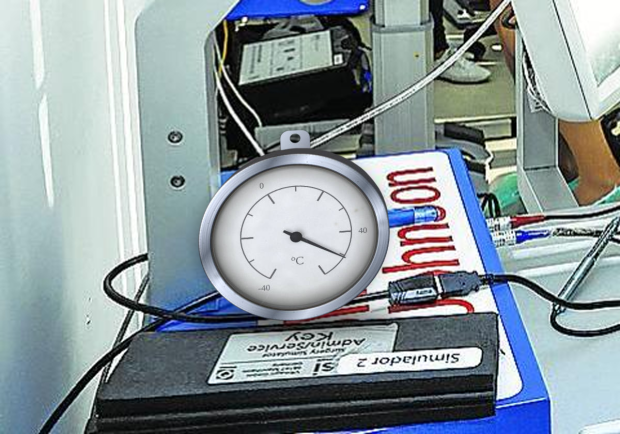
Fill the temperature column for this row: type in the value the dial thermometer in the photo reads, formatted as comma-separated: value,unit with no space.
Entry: 50,°C
